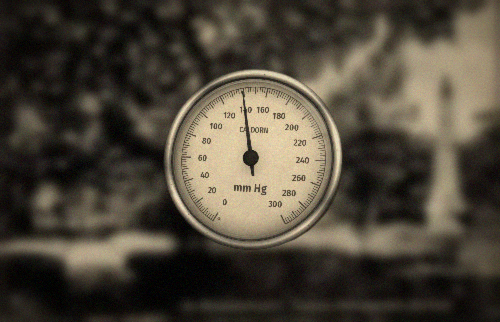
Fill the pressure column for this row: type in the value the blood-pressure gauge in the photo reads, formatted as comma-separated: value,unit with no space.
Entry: 140,mmHg
